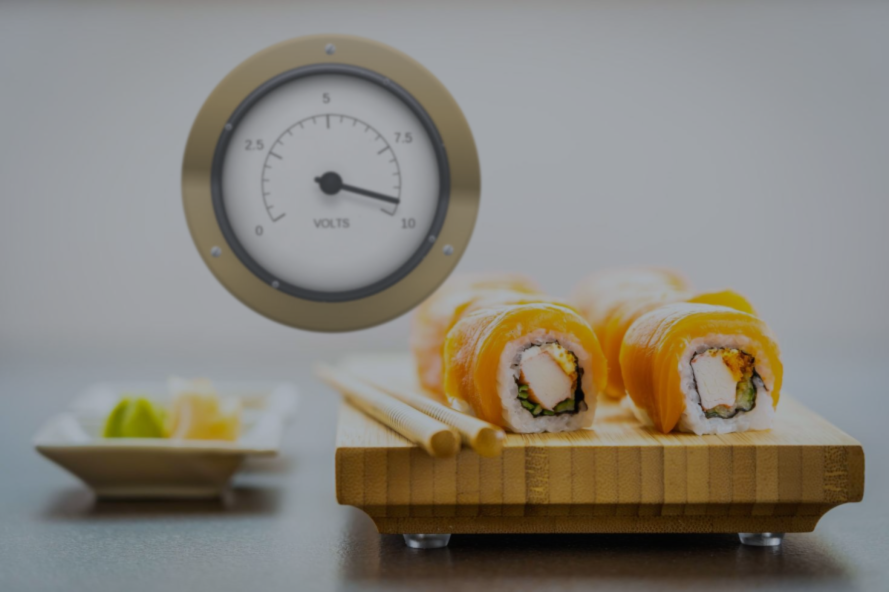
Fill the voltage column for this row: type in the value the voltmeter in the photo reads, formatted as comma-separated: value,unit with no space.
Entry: 9.5,V
